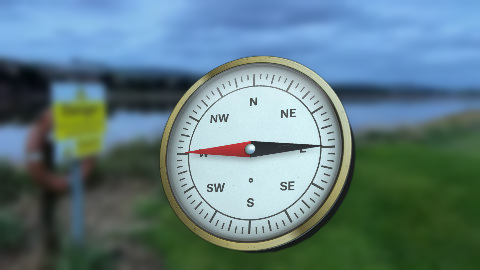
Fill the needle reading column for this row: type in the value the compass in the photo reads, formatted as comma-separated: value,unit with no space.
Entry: 270,°
